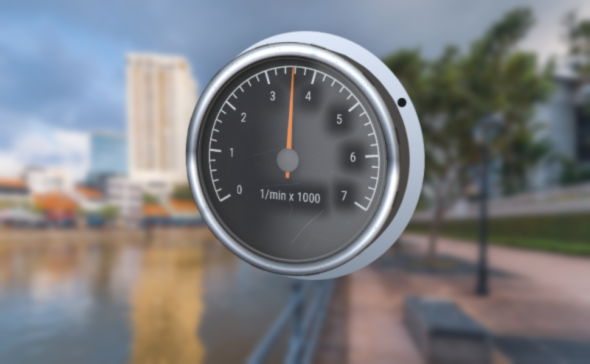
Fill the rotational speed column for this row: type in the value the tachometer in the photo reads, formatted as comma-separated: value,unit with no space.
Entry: 3600,rpm
